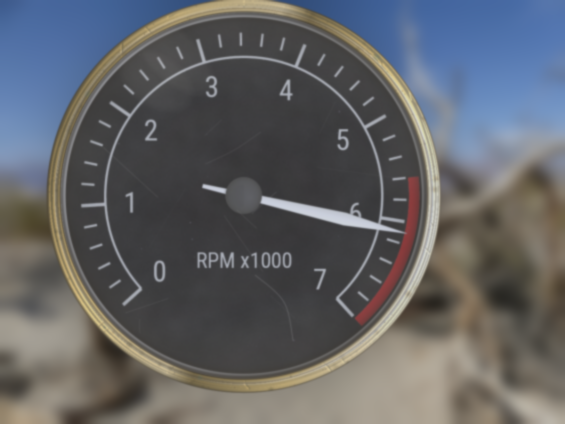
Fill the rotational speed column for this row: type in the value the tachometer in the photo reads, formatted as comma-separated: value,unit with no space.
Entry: 6100,rpm
